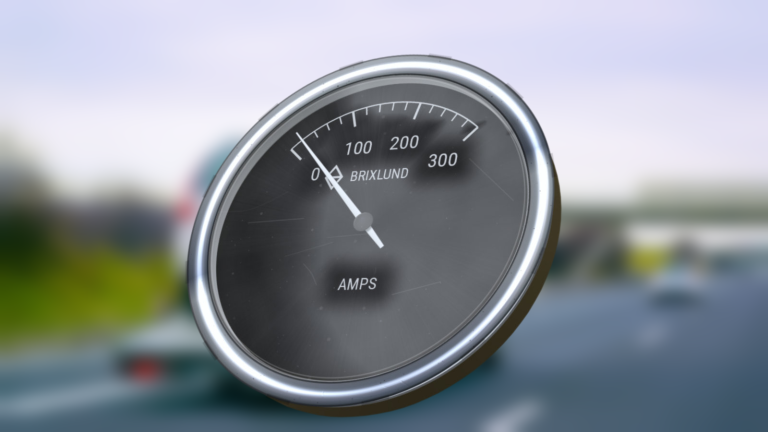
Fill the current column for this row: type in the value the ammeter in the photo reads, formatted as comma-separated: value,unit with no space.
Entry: 20,A
